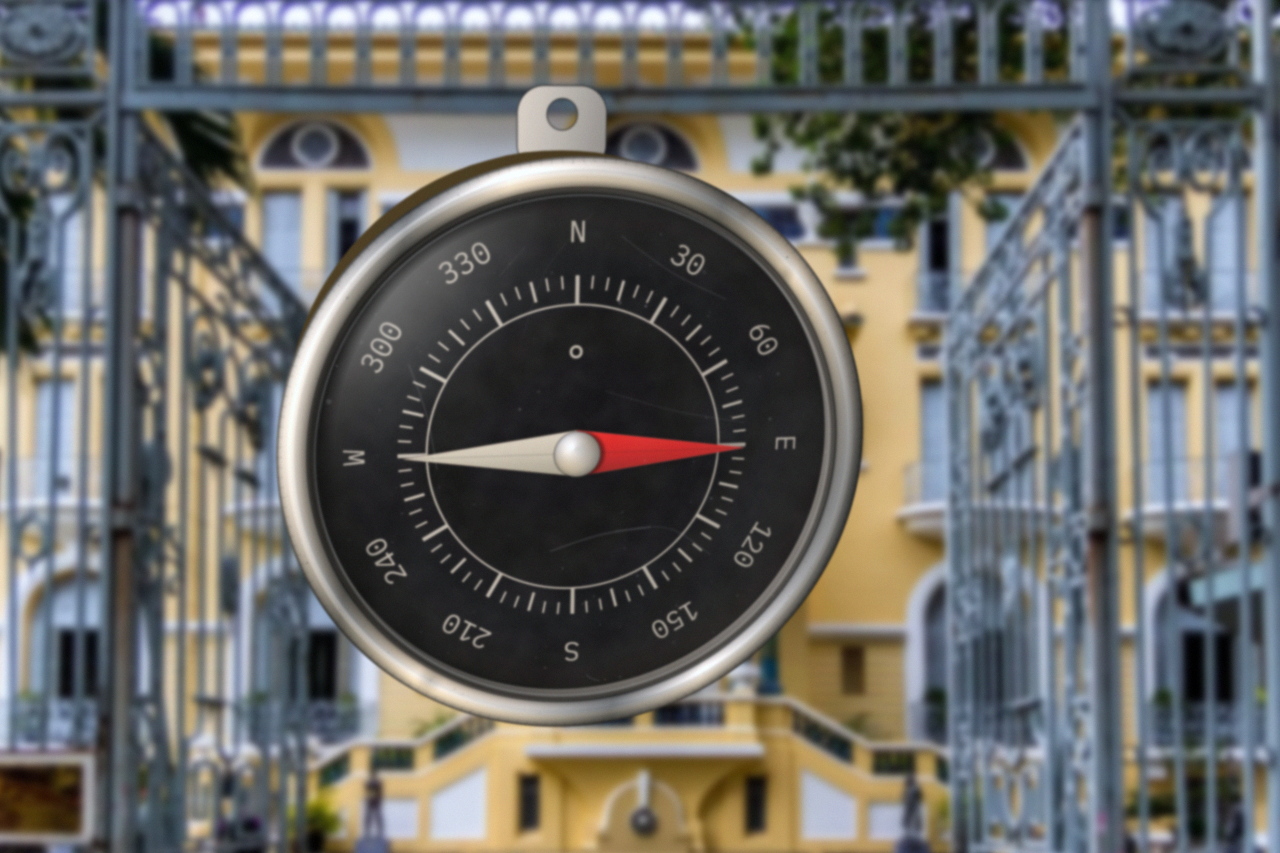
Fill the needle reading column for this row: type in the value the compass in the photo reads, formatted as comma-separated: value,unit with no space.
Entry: 90,°
